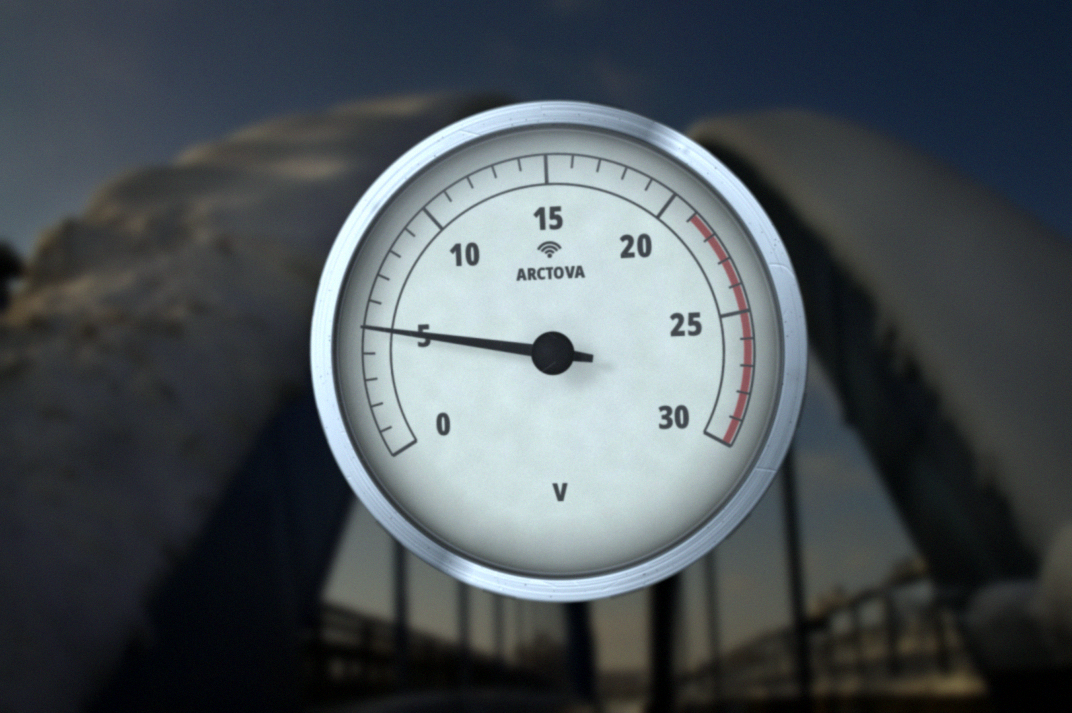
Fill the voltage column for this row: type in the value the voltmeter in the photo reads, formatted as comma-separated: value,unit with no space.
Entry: 5,V
